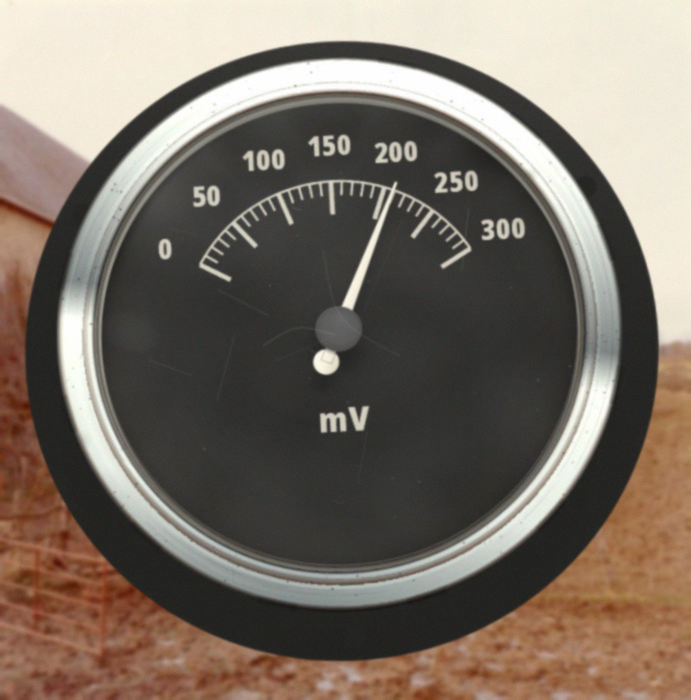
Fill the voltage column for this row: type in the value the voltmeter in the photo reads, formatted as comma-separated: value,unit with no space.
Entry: 210,mV
